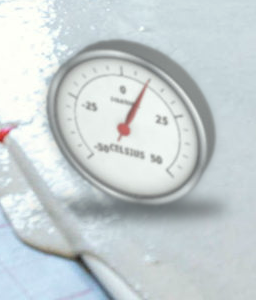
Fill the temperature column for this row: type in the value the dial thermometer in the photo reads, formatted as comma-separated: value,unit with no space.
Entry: 10,°C
